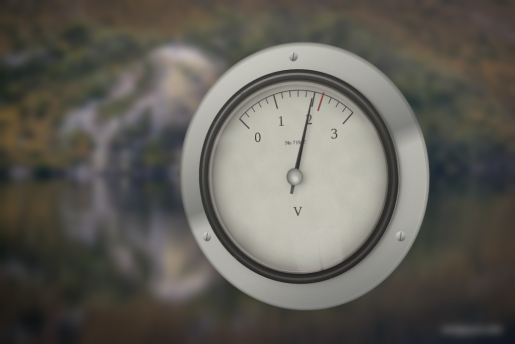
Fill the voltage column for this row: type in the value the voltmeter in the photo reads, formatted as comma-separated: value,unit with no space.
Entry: 2,V
